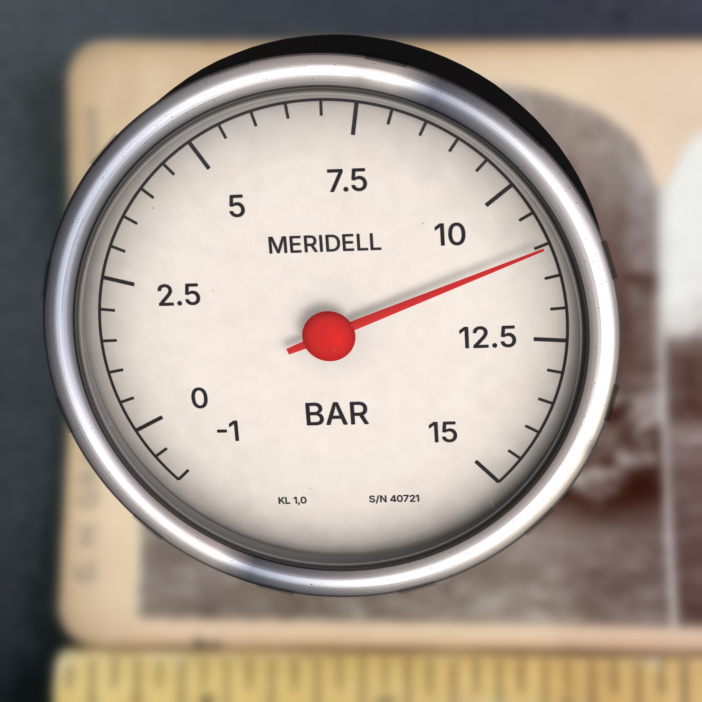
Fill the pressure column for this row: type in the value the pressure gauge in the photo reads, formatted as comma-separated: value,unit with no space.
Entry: 11,bar
